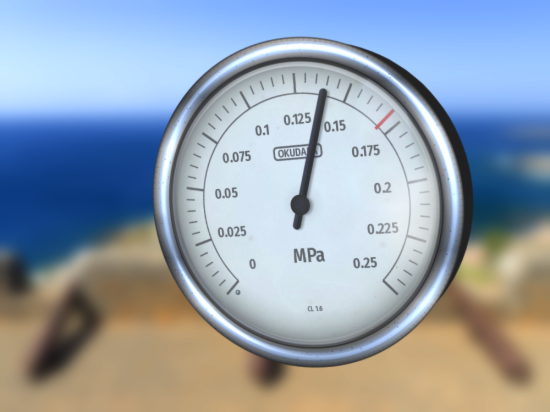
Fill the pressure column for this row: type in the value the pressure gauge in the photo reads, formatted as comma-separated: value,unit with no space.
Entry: 0.14,MPa
